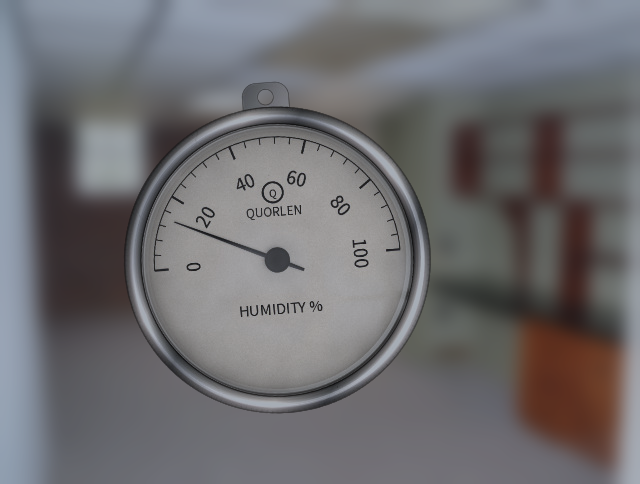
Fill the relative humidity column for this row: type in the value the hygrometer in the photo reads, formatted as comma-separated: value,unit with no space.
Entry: 14,%
